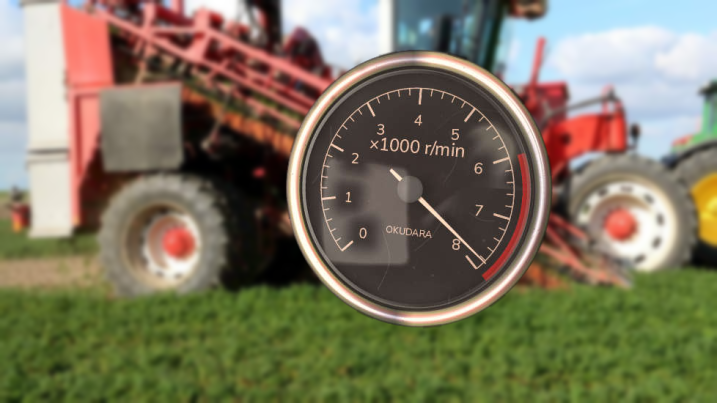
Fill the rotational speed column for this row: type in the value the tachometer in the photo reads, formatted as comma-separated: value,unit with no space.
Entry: 7800,rpm
